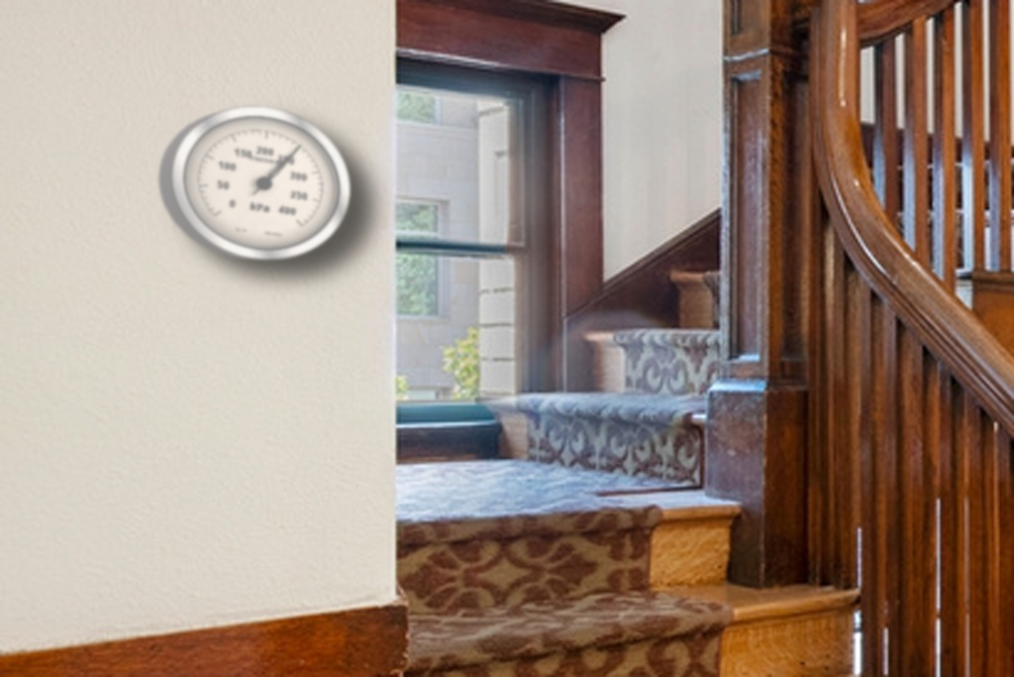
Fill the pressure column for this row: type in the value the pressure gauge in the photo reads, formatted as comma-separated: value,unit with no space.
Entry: 250,kPa
